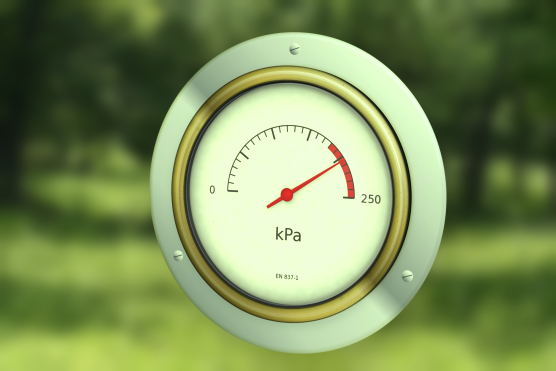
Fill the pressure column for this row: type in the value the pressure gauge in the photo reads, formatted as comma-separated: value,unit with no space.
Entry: 205,kPa
